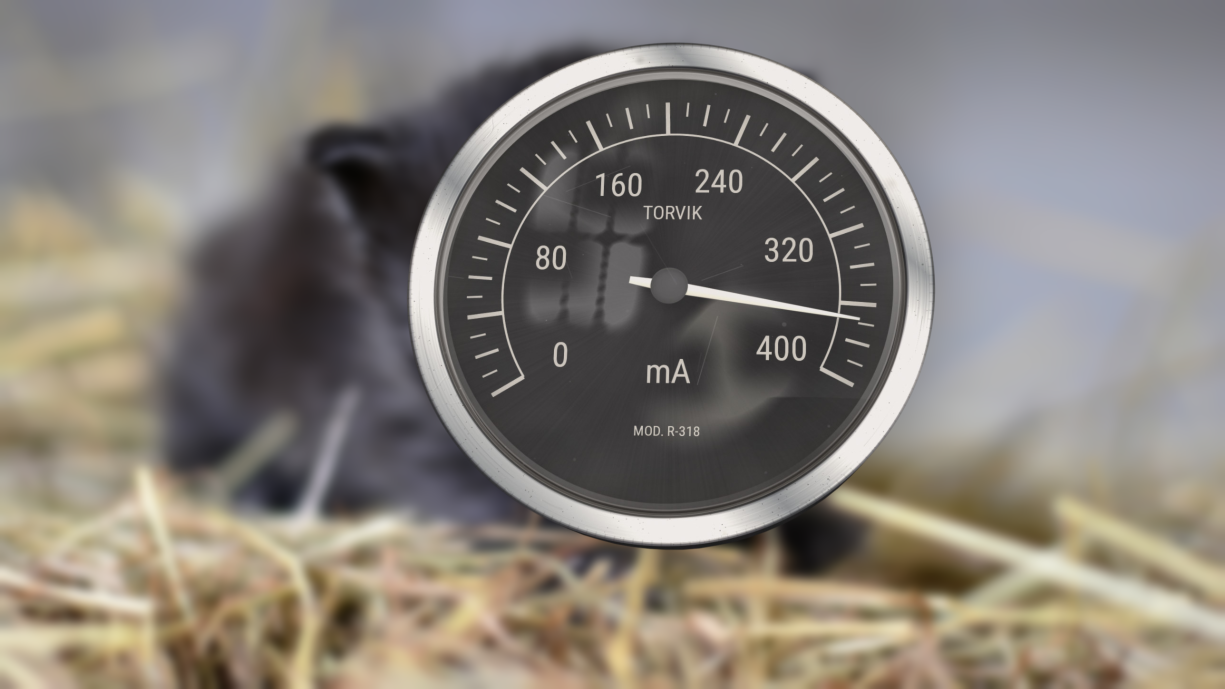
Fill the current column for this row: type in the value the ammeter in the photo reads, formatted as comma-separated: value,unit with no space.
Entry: 370,mA
